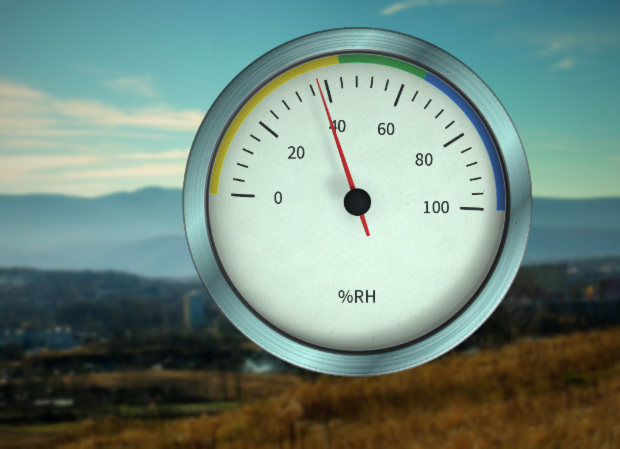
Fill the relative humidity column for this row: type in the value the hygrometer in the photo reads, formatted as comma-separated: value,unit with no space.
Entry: 38,%
